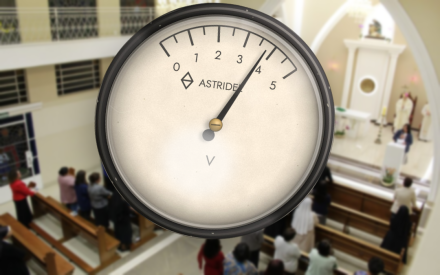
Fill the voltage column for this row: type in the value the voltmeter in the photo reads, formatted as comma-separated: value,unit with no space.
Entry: 3.75,V
